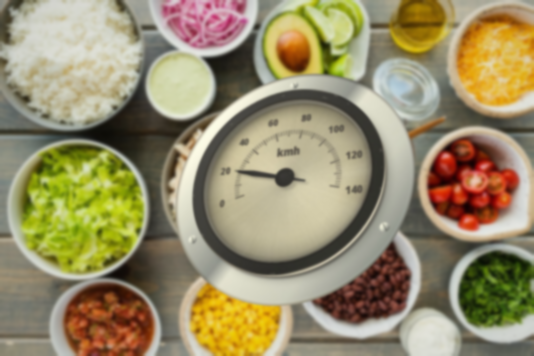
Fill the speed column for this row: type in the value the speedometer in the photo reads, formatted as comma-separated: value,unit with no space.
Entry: 20,km/h
